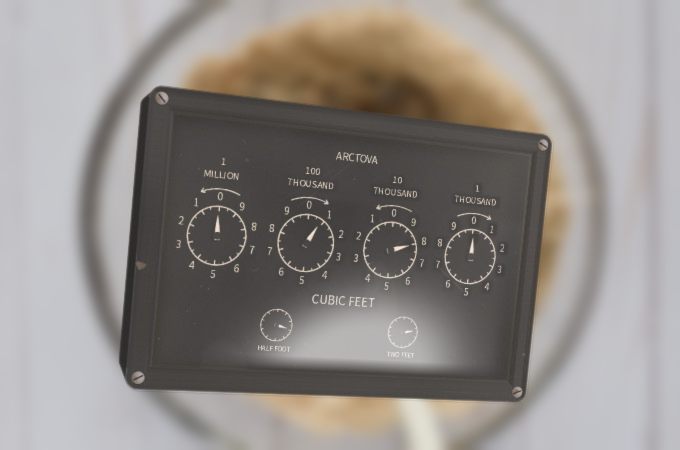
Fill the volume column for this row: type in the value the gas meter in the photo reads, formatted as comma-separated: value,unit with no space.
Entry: 8000,ft³
